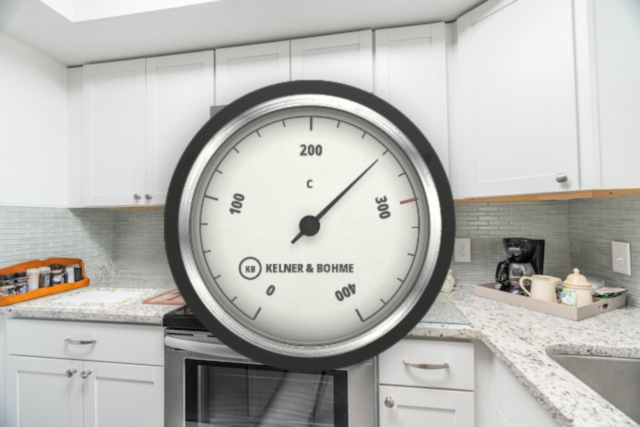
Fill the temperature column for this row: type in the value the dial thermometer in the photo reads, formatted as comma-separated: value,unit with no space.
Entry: 260,°C
